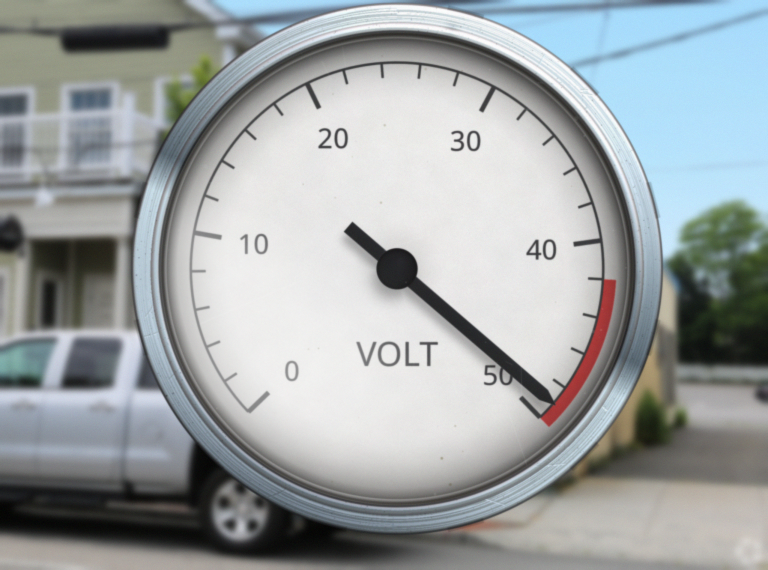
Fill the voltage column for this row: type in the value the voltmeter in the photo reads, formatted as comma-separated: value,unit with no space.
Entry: 49,V
